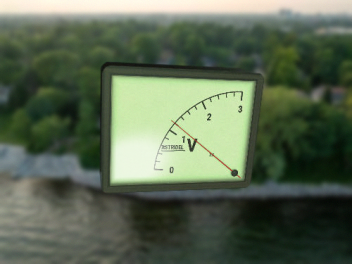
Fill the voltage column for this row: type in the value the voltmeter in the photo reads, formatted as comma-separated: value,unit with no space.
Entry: 1.2,V
